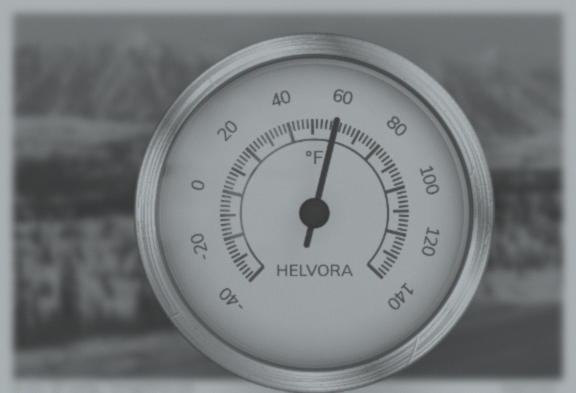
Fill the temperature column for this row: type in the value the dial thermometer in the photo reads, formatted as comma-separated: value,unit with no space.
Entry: 60,°F
